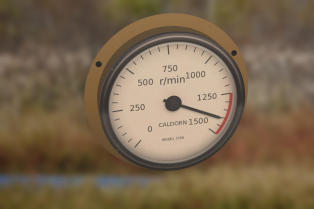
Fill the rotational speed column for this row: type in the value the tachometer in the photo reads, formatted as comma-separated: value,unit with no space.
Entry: 1400,rpm
